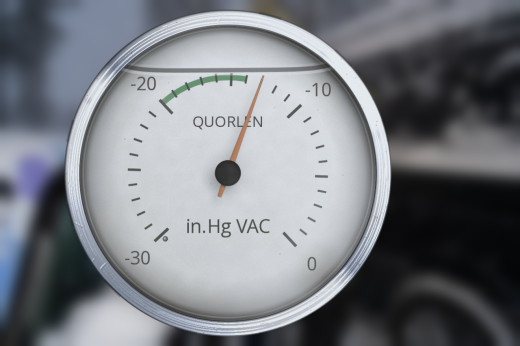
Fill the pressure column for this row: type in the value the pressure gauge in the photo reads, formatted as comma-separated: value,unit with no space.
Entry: -13,inHg
